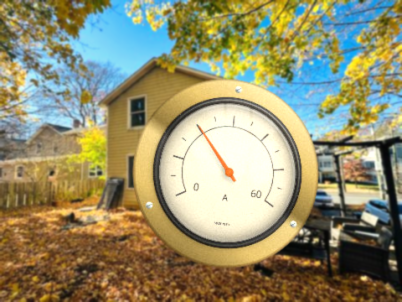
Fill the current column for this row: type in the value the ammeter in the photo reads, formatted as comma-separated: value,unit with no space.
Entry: 20,A
